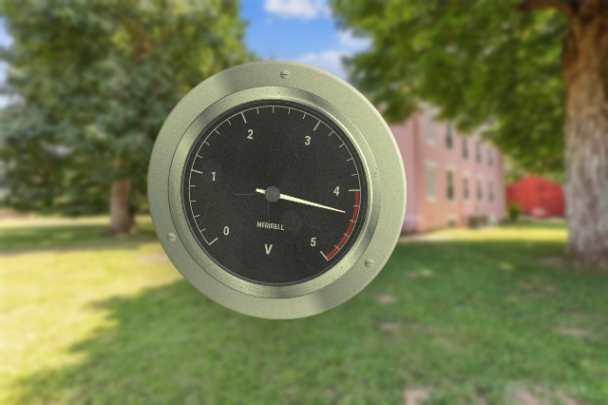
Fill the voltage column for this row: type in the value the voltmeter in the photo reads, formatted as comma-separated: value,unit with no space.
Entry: 4.3,V
